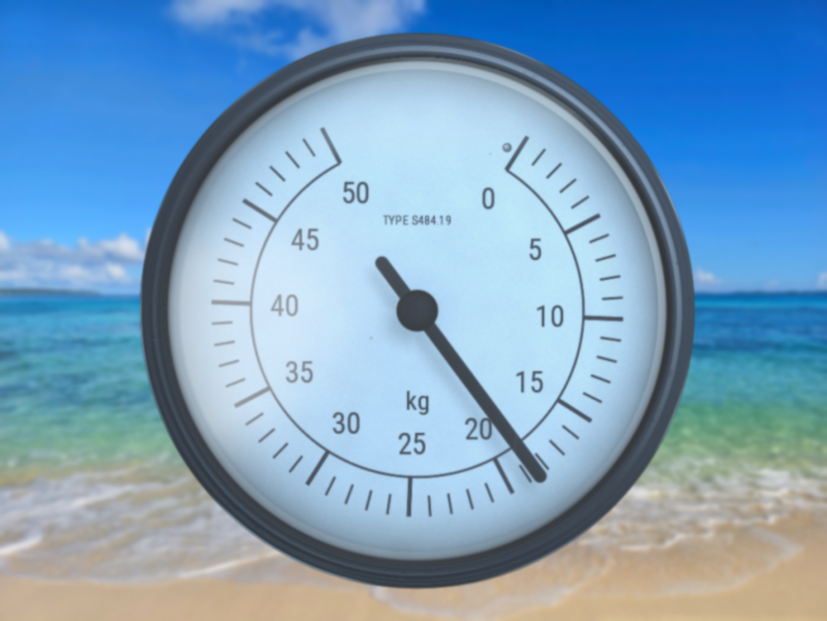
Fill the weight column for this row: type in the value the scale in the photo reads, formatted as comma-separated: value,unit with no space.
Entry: 18.5,kg
